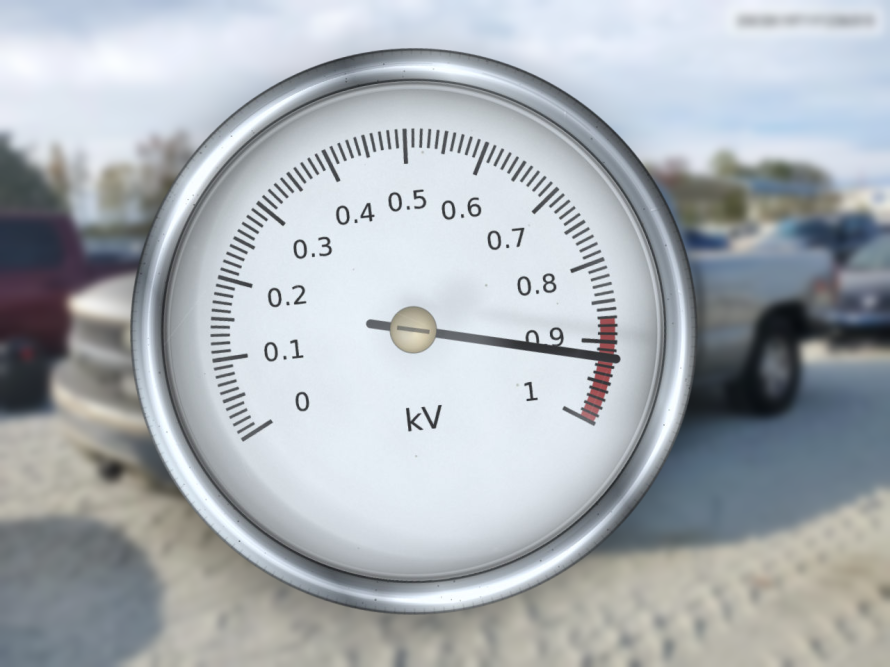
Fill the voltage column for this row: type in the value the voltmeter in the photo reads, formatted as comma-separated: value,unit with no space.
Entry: 0.92,kV
